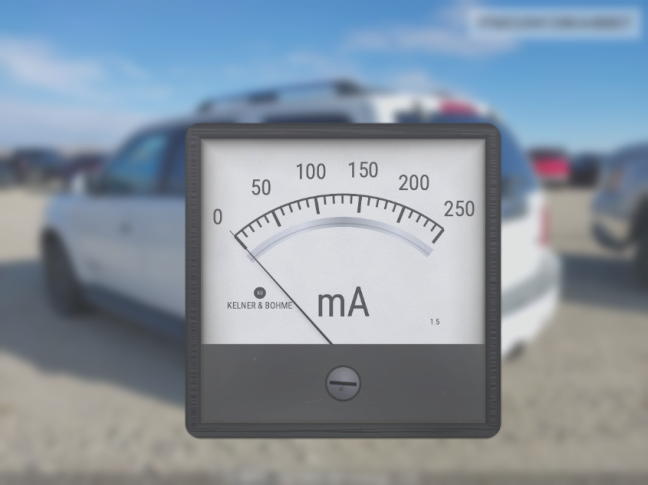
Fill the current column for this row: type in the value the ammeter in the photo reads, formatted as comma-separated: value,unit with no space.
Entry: 0,mA
